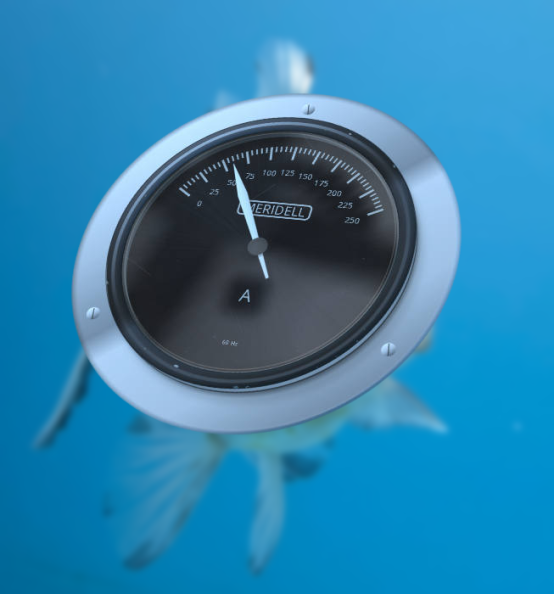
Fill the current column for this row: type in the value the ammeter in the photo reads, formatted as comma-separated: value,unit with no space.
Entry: 60,A
